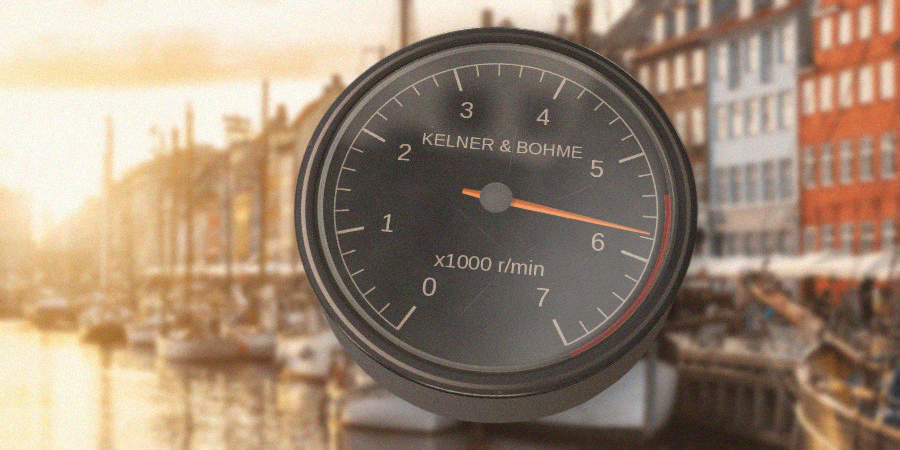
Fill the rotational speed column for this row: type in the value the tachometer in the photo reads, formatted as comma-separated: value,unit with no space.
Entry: 5800,rpm
